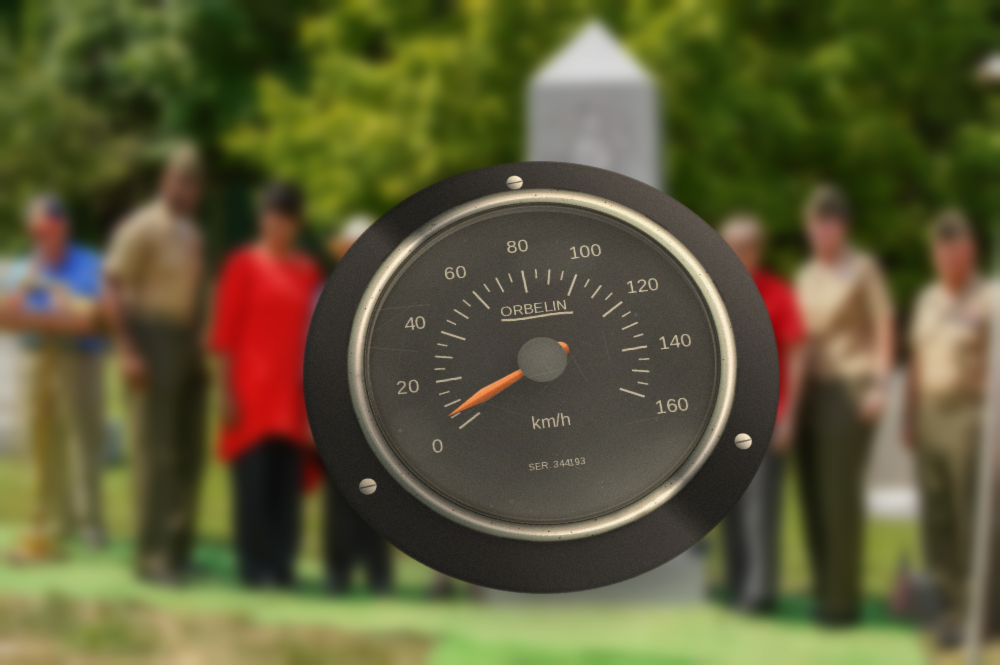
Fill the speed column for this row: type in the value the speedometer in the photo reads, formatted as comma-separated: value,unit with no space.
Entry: 5,km/h
